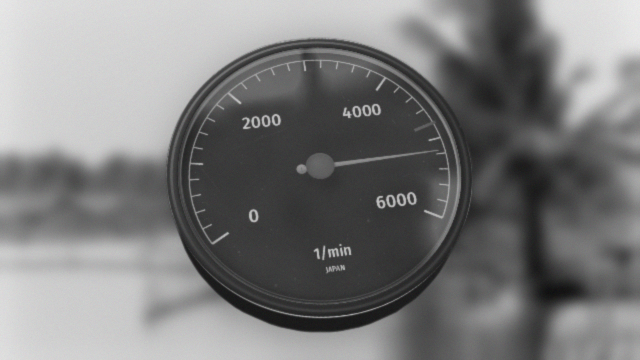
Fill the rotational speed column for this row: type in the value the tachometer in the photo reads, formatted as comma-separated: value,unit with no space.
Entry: 5200,rpm
